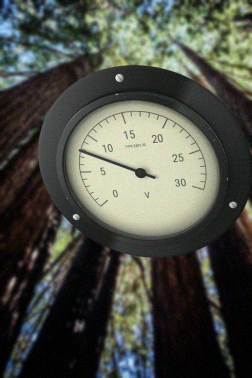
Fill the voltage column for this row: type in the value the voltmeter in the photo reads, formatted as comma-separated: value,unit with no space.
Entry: 8,V
